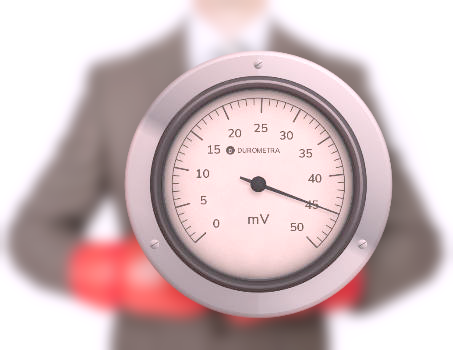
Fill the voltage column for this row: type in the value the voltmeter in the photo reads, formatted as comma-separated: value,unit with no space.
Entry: 45,mV
